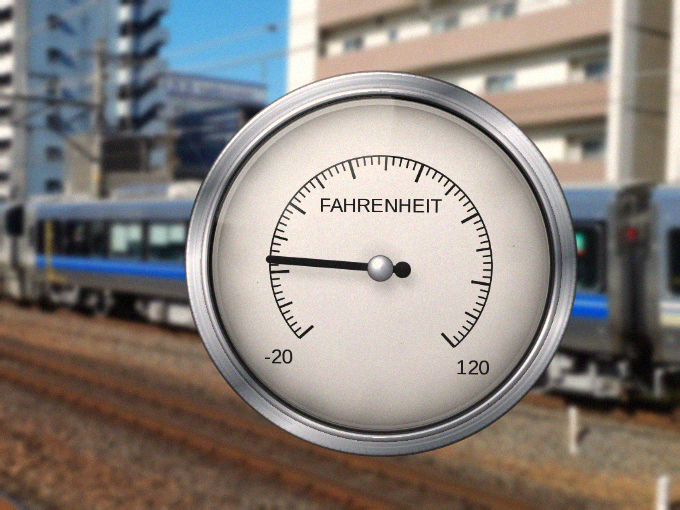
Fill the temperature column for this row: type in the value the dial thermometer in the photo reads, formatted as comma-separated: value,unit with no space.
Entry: 4,°F
